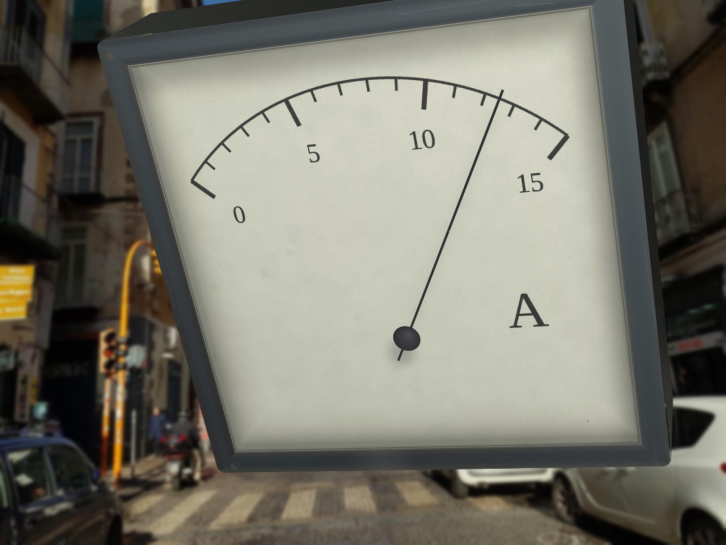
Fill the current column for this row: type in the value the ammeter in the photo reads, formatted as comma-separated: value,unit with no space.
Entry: 12.5,A
